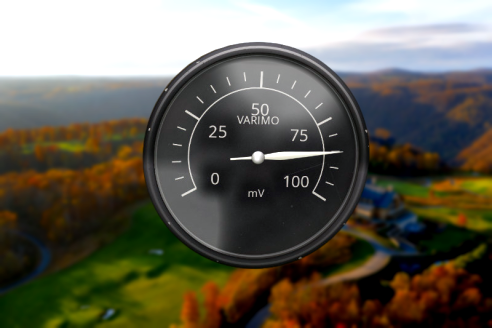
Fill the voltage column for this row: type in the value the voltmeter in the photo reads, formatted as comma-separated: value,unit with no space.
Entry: 85,mV
